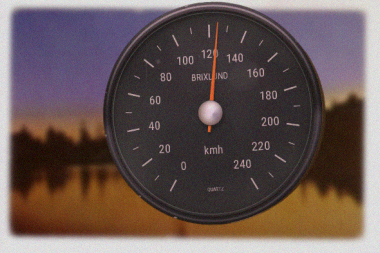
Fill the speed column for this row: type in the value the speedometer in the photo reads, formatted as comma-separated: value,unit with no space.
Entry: 125,km/h
